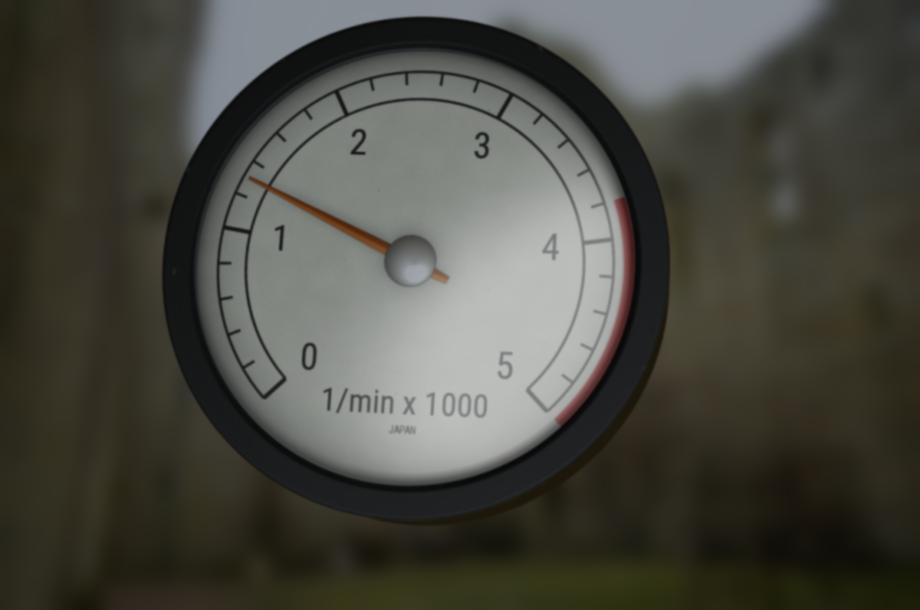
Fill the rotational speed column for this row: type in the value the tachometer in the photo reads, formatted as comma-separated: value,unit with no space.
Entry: 1300,rpm
